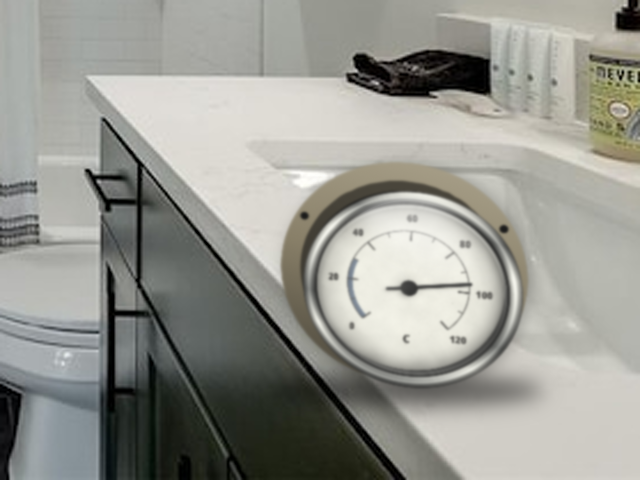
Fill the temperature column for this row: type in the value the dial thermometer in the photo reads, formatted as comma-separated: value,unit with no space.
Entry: 95,°C
